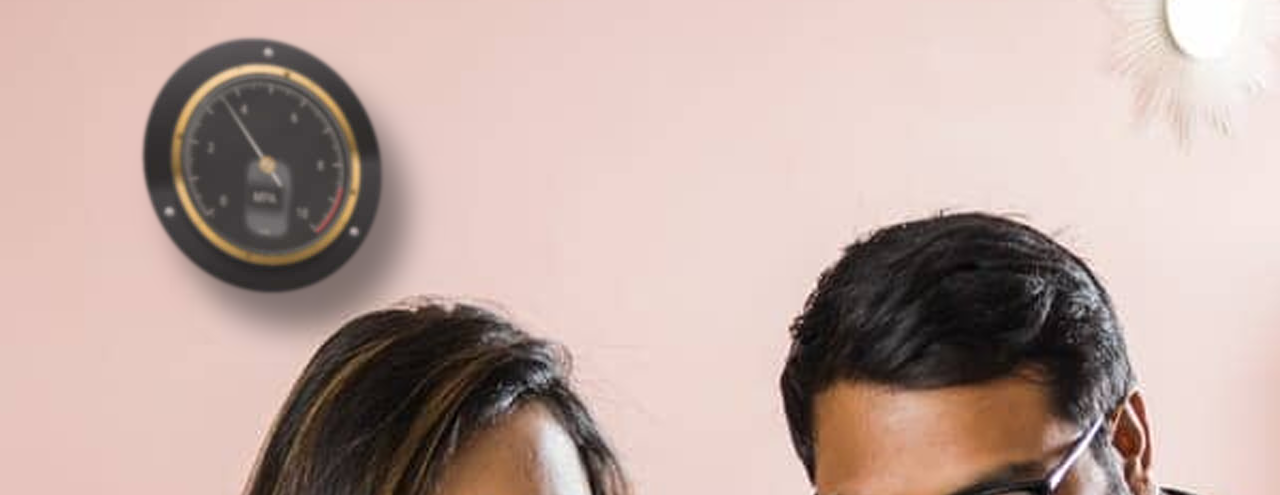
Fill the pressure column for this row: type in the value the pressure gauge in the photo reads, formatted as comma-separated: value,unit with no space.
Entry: 3.5,MPa
